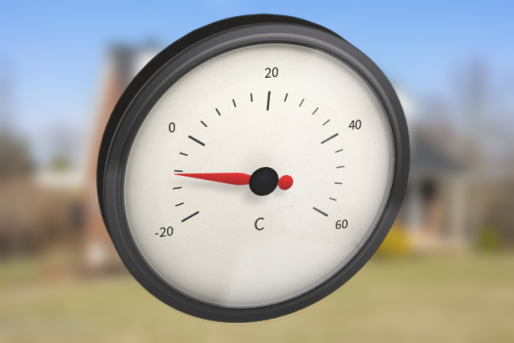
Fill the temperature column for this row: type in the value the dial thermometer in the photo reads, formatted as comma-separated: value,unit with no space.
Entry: -8,°C
